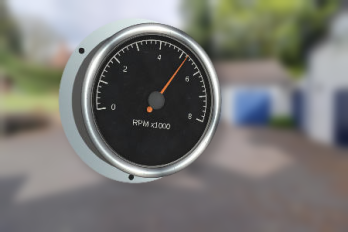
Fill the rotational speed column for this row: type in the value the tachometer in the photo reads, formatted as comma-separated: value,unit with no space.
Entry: 5200,rpm
